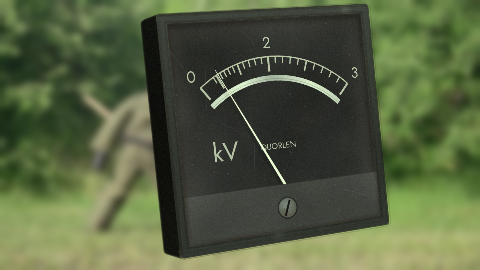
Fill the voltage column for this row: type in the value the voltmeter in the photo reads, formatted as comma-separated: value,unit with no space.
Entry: 1,kV
